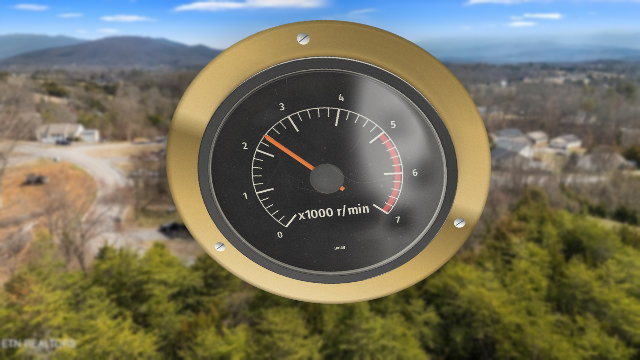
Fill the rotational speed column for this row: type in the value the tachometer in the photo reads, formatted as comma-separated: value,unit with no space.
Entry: 2400,rpm
